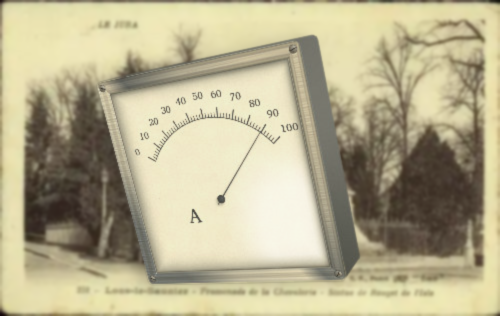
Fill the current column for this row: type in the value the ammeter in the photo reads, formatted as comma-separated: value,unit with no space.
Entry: 90,A
